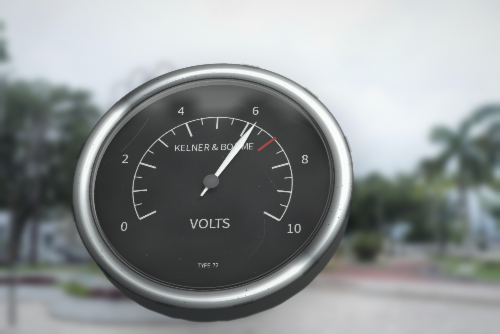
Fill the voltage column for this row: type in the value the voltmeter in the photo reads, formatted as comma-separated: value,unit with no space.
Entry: 6.25,V
